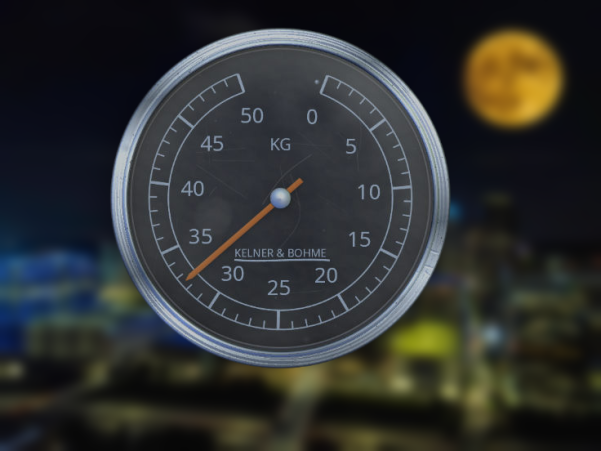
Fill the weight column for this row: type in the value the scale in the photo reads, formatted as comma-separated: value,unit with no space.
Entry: 32.5,kg
